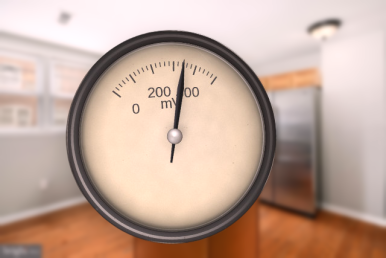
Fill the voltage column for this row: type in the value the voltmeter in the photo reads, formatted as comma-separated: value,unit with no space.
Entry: 340,mV
